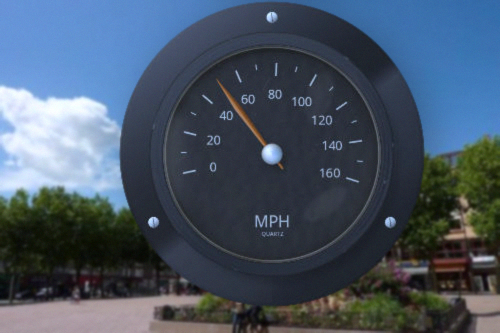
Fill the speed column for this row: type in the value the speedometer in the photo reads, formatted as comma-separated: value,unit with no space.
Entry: 50,mph
